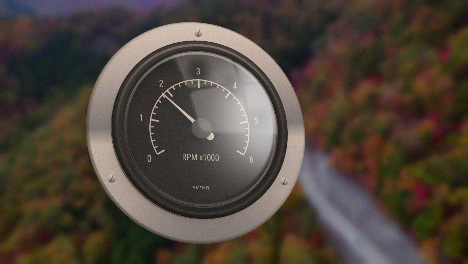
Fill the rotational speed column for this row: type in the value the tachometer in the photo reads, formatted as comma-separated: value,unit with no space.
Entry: 1800,rpm
